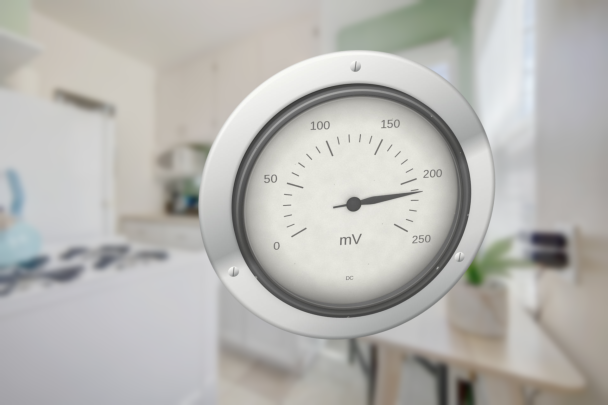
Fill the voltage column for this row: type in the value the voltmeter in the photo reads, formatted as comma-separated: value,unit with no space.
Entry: 210,mV
